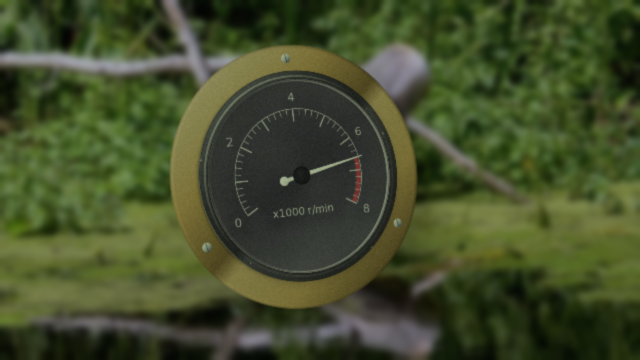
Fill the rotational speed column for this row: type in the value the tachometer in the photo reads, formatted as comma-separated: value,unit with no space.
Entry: 6600,rpm
